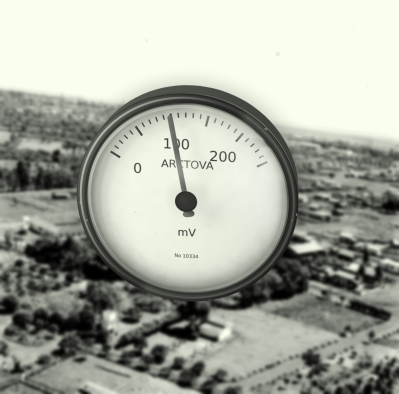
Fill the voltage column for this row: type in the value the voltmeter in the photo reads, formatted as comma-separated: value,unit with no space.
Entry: 100,mV
